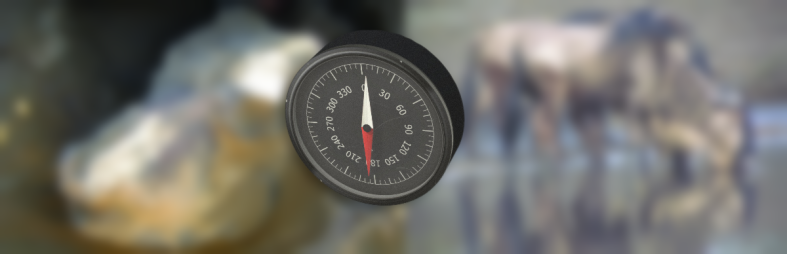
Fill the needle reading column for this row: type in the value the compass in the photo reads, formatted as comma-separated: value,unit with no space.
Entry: 185,°
